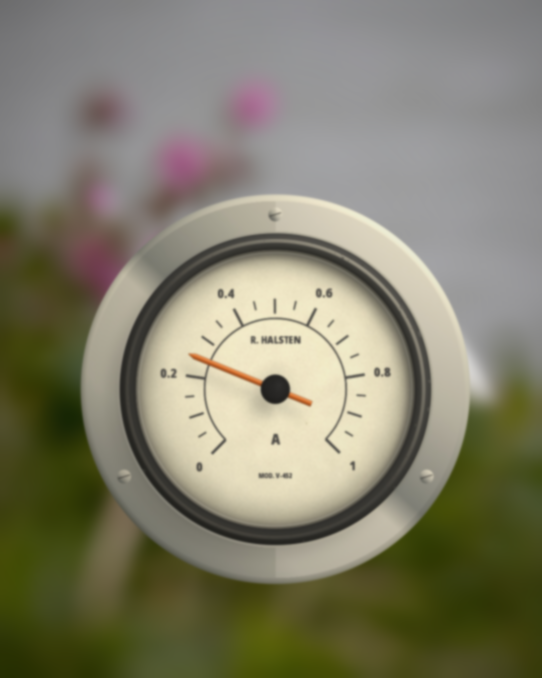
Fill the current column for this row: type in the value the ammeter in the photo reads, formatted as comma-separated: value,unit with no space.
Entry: 0.25,A
